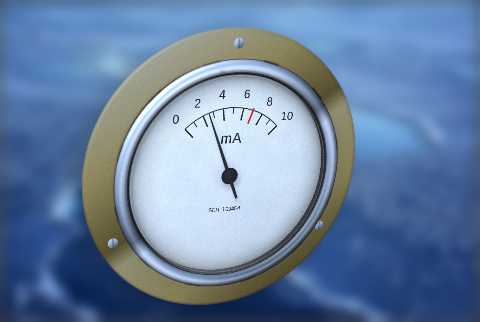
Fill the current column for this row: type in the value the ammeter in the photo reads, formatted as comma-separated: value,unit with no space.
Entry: 2.5,mA
